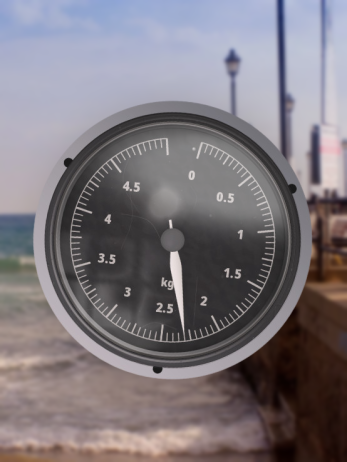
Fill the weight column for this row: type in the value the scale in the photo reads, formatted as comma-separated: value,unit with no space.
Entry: 2.3,kg
